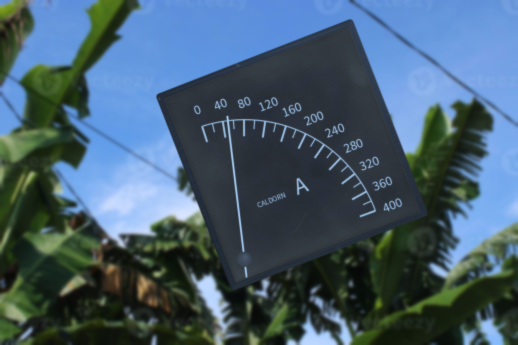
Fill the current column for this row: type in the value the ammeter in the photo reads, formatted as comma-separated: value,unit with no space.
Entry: 50,A
